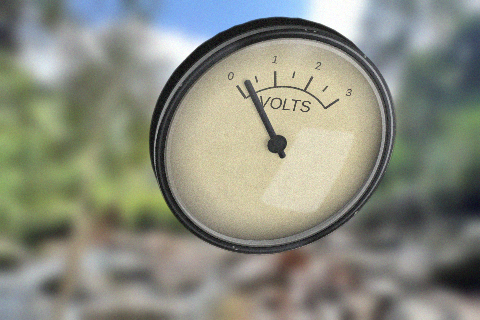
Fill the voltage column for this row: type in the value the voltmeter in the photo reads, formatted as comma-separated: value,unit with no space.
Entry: 0.25,V
